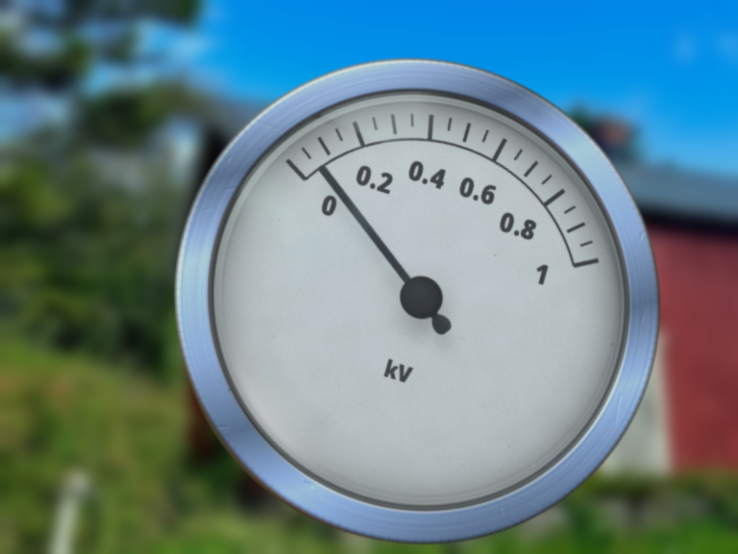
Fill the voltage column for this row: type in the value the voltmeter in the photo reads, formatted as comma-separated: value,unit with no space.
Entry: 0.05,kV
